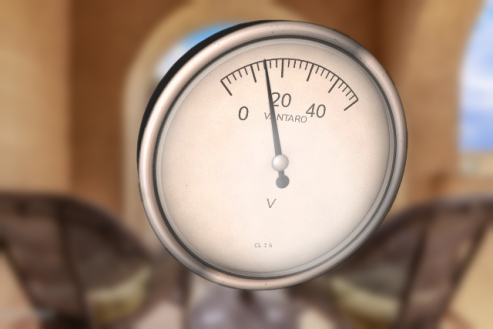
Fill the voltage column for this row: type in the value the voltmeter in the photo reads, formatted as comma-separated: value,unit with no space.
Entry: 14,V
